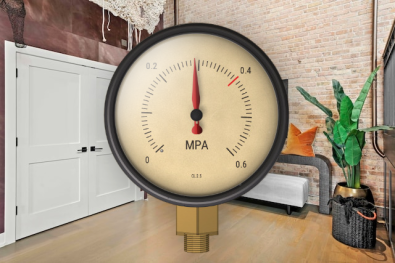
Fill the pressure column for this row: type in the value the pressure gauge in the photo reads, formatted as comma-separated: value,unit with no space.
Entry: 0.29,MPa
